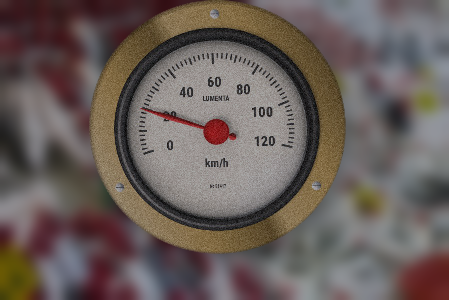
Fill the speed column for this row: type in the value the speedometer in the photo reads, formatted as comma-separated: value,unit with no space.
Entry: 20,km/h
